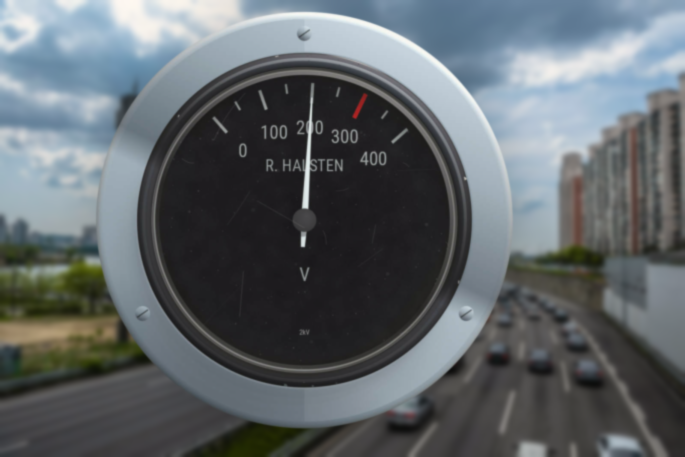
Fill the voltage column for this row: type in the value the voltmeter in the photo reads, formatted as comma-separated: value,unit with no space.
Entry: 200,V
